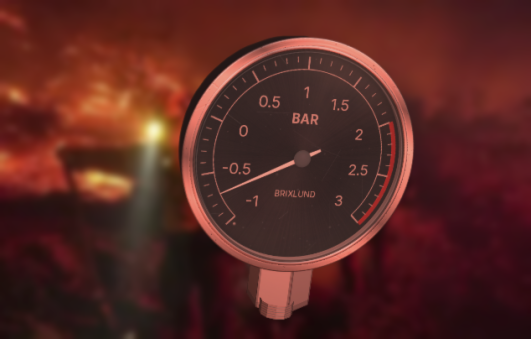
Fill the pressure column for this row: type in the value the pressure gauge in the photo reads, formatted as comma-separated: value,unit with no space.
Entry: -0.7,bar
